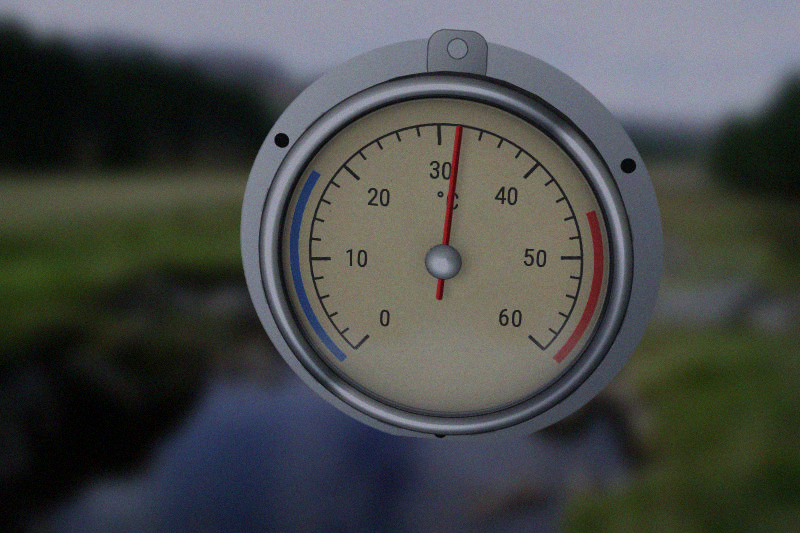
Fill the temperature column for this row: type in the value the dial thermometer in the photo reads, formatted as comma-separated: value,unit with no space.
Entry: 32,°C
